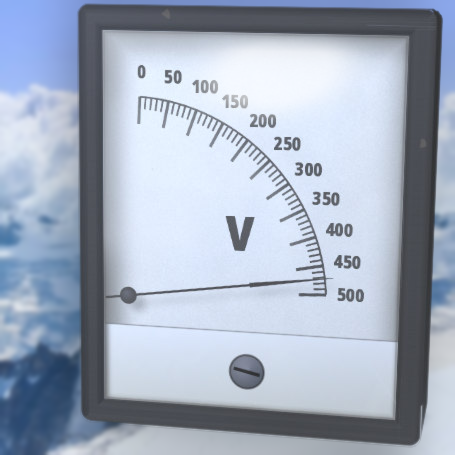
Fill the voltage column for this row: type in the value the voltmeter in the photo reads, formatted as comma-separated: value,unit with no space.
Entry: 470,V
